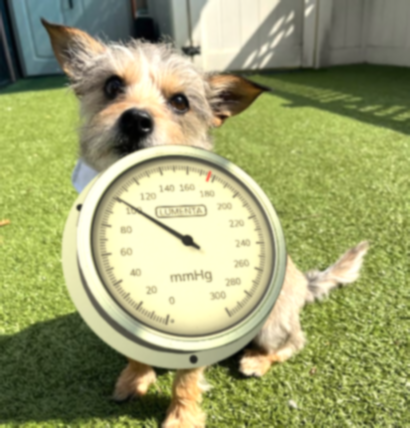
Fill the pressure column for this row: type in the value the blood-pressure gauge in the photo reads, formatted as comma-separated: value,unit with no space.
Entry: 100,mmHg
